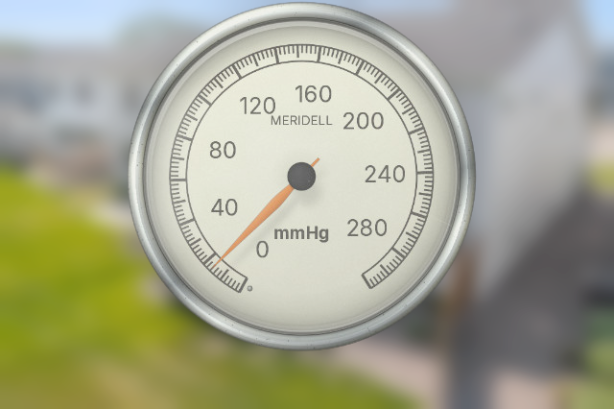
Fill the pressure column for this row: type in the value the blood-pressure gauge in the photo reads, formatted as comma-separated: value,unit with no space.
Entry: 16,mmHg
